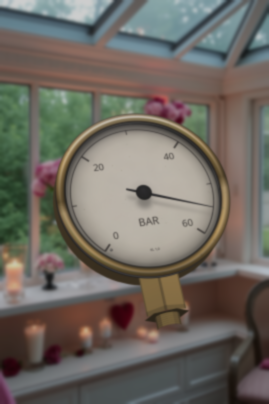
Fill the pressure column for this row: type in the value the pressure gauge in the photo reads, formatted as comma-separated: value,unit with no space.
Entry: 55,bar
